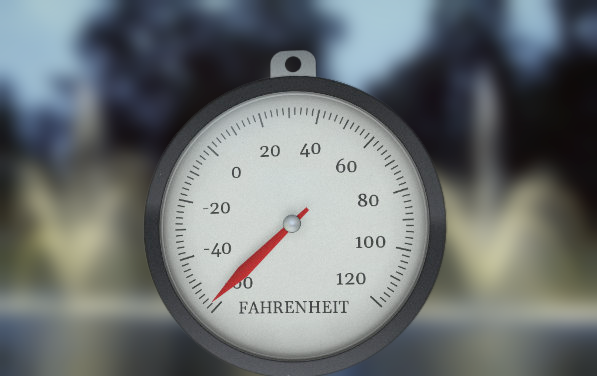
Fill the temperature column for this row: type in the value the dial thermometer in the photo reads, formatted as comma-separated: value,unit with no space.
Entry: -58,°F
